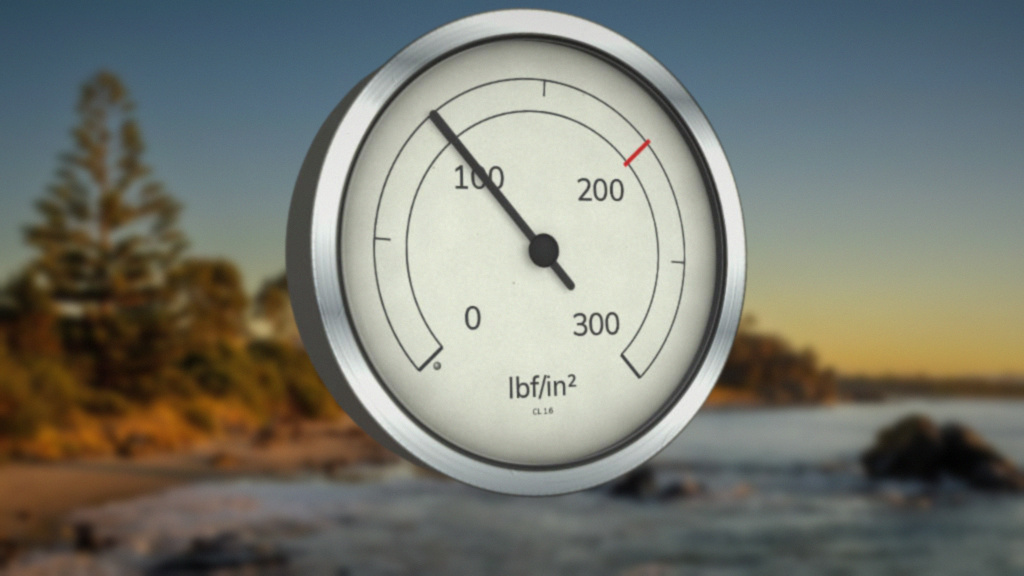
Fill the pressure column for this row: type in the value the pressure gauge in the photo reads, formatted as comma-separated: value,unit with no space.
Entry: 100,psi
